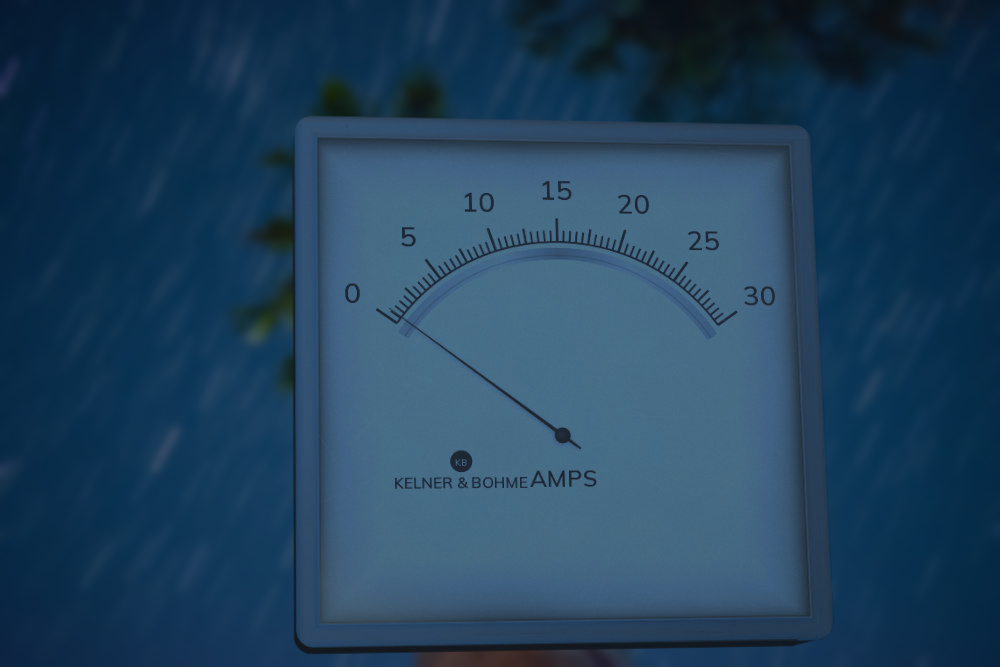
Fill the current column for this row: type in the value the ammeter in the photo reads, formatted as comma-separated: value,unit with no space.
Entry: 0.5,A
